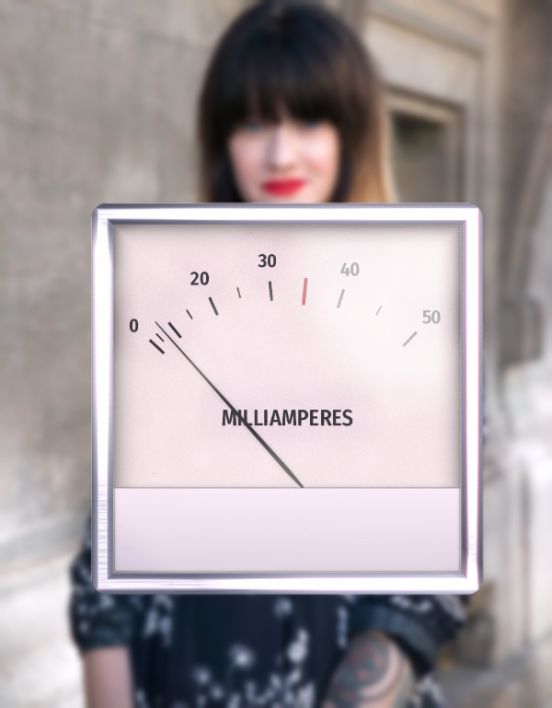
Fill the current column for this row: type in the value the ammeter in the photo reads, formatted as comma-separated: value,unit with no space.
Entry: 7.5,mA
